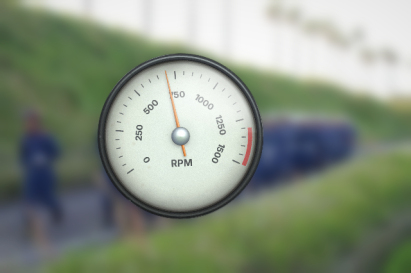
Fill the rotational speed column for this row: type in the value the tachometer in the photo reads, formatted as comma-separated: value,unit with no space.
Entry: 700,rpm
